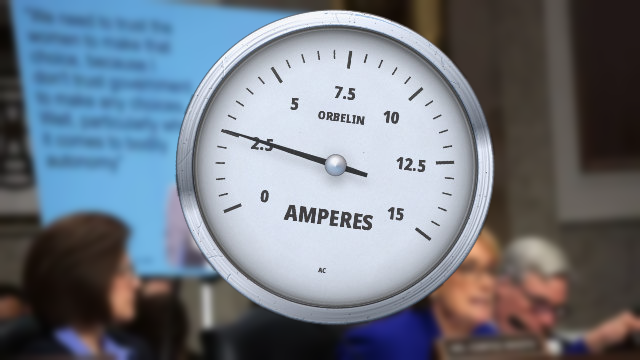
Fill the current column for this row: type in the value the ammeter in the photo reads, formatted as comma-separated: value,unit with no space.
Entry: 2.5,A
